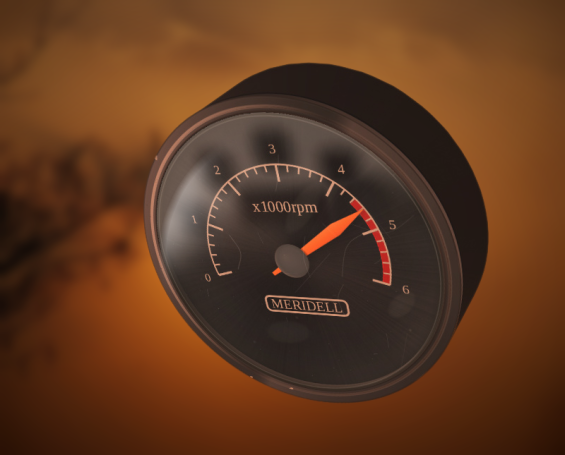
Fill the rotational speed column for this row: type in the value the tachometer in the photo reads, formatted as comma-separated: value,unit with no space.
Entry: 4600,rpm
